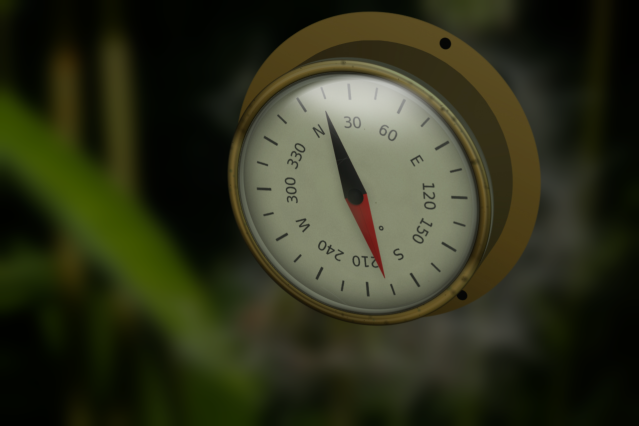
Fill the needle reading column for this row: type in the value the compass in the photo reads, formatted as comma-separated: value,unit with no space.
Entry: 195,°
